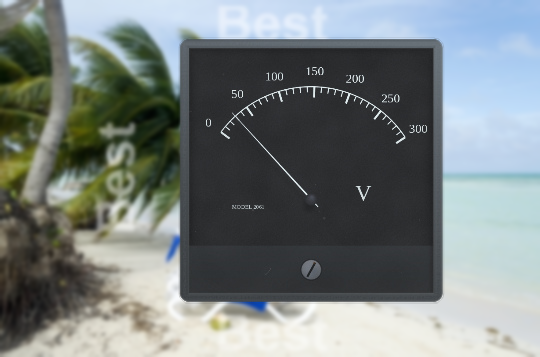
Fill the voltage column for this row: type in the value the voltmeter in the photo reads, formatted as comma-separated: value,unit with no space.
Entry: 30,V
